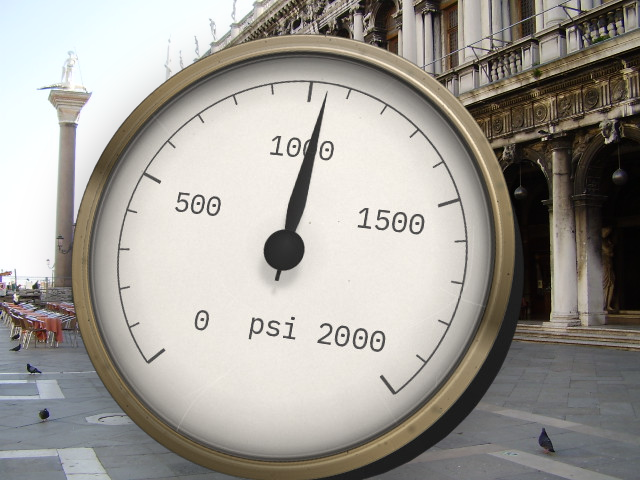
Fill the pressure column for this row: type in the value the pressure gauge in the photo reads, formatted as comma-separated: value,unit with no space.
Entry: 1050,psi
